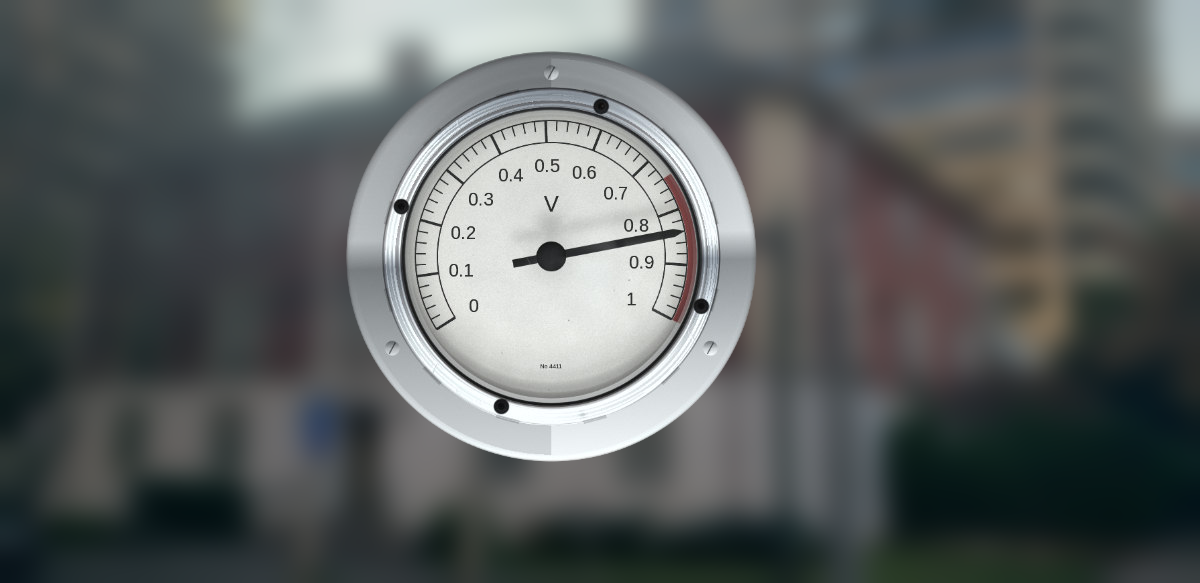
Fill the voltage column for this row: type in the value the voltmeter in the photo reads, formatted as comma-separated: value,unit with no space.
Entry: 0.84,V
